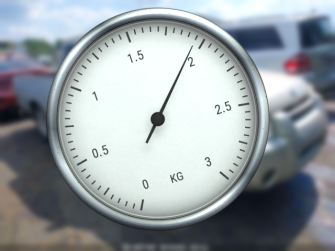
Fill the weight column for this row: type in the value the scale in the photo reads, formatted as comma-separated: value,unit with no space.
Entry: 1.95,kg
